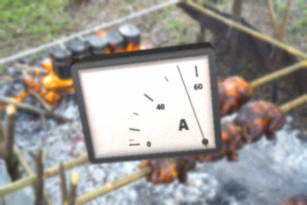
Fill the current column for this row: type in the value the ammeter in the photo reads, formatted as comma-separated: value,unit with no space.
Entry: 55,A
